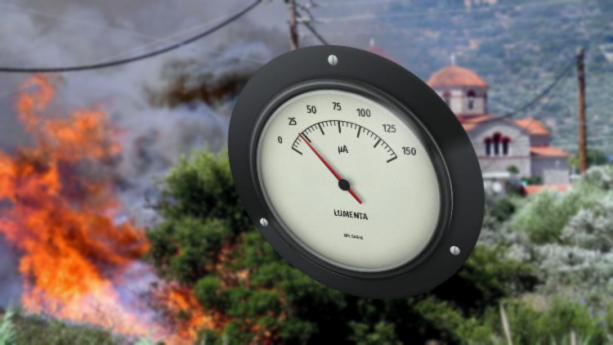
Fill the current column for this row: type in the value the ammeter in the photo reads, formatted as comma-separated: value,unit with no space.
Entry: 25,µA
